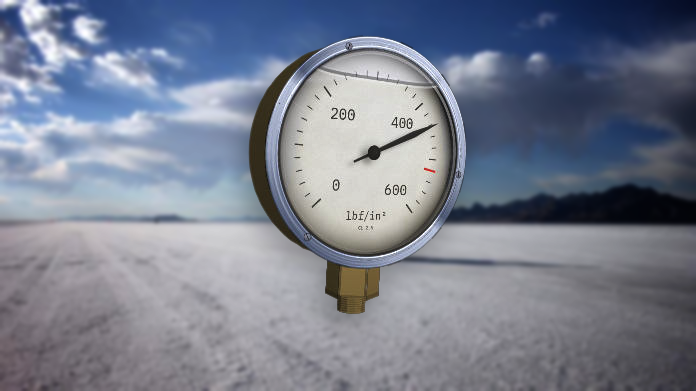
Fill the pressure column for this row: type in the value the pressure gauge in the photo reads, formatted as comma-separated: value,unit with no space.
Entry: 440,psi
